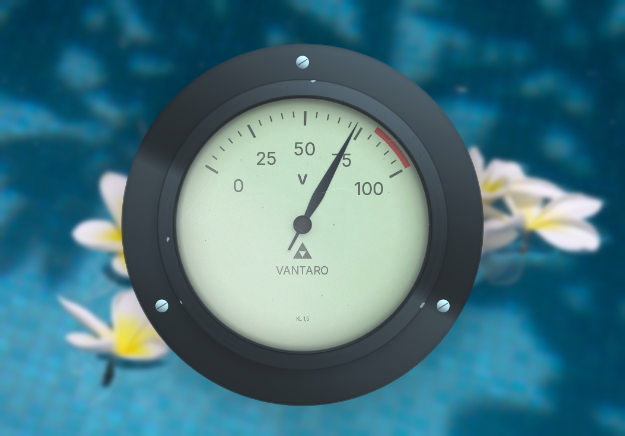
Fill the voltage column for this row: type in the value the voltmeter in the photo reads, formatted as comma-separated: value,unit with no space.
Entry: 72.5,V
